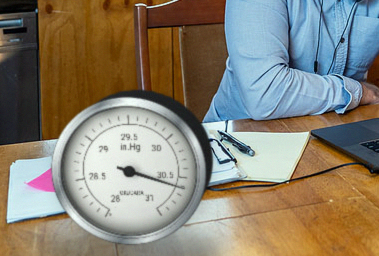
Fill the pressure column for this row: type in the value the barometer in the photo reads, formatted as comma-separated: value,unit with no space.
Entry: 30.6,inHg
